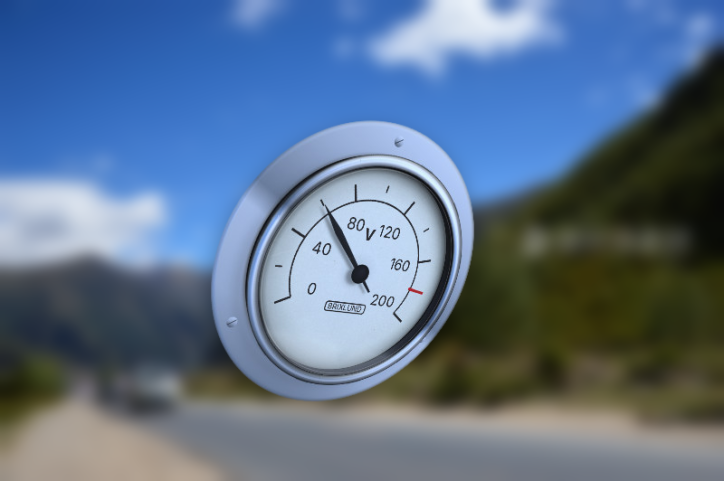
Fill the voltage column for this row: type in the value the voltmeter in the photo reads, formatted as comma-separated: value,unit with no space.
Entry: 60,V
